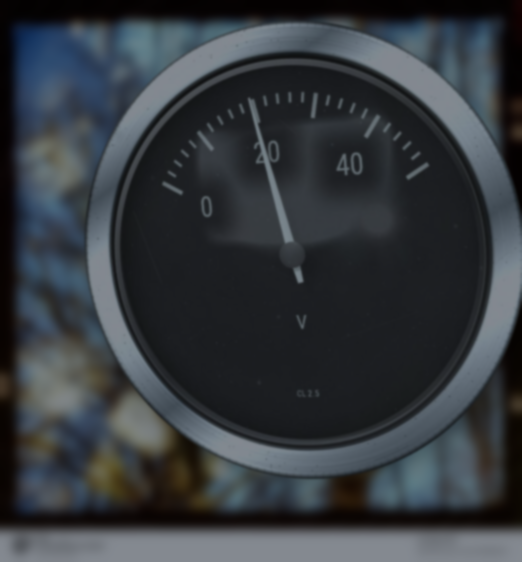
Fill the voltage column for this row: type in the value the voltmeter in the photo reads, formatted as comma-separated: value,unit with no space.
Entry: 20,V
